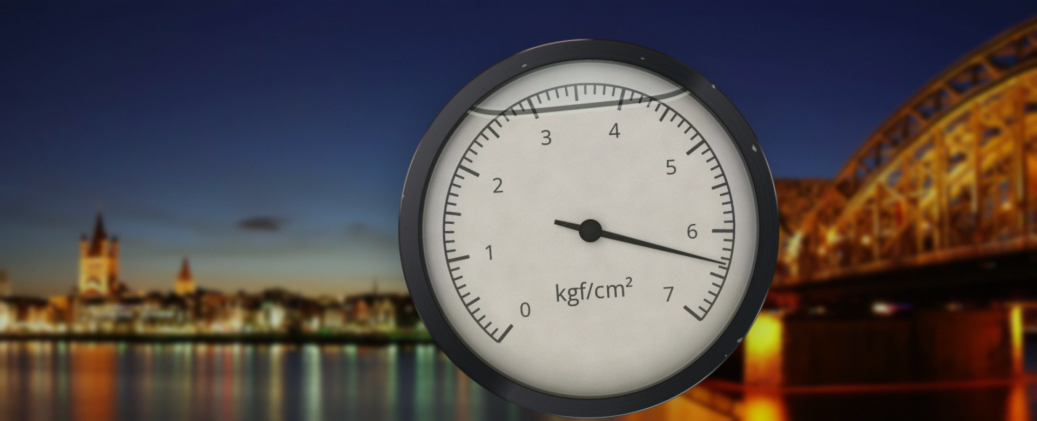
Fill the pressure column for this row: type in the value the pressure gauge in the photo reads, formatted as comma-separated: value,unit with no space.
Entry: 6.35,kg/cm²
